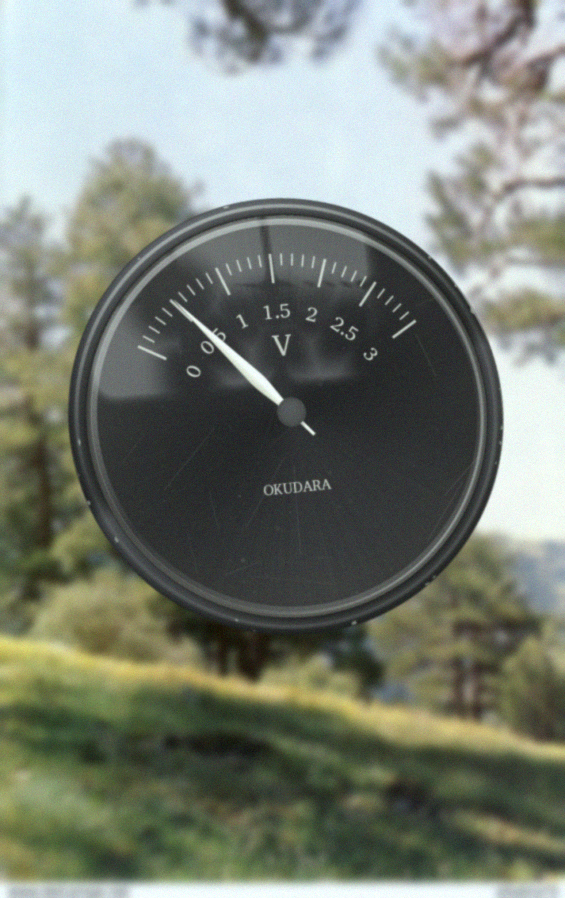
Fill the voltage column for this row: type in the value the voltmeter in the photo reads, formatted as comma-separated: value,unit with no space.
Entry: 0.5,V
